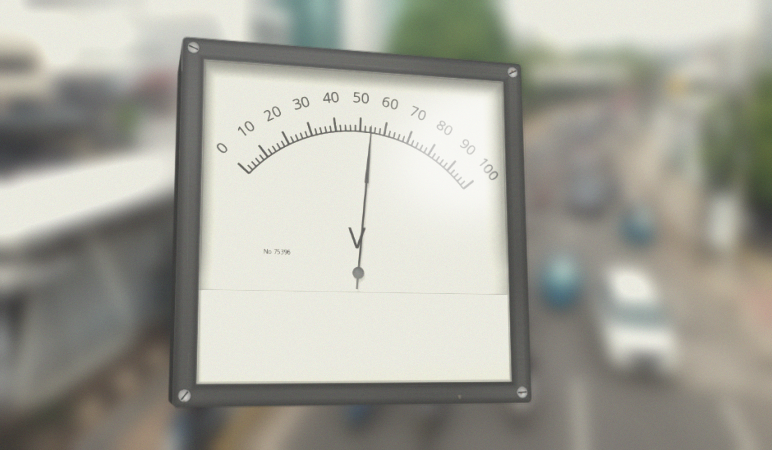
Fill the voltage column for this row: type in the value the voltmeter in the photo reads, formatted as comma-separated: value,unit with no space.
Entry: 54,V
